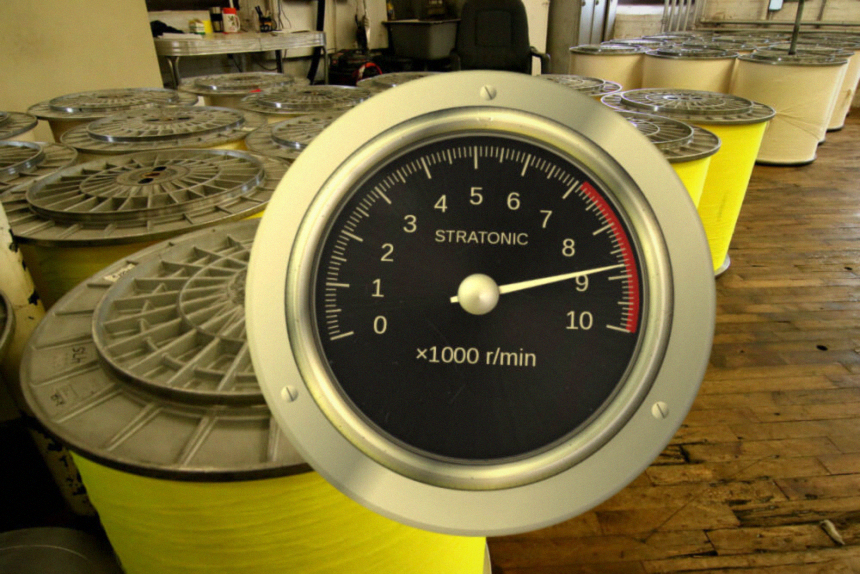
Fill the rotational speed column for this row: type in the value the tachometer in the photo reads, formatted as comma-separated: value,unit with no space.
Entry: 8800,rpm
